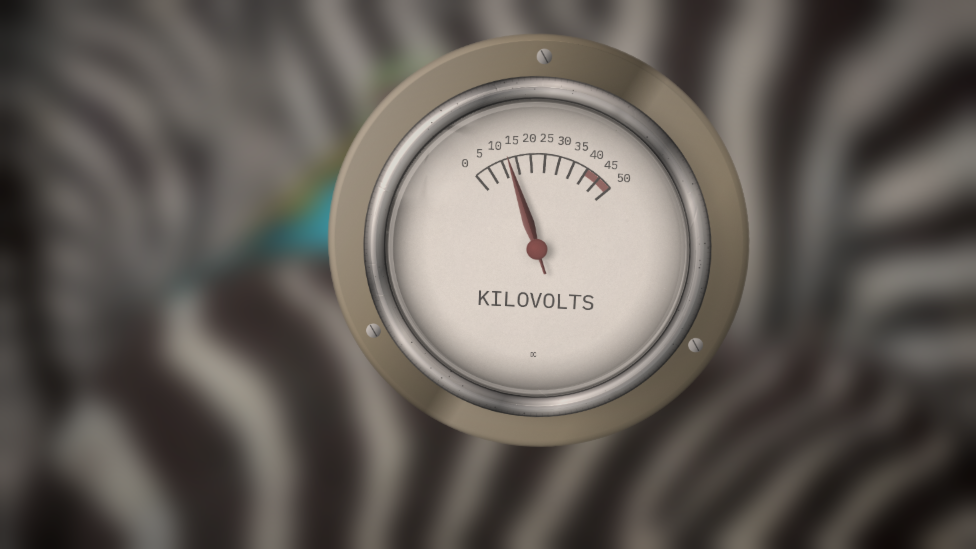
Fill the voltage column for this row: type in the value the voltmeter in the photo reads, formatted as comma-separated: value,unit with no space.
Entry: 12.5,kV
